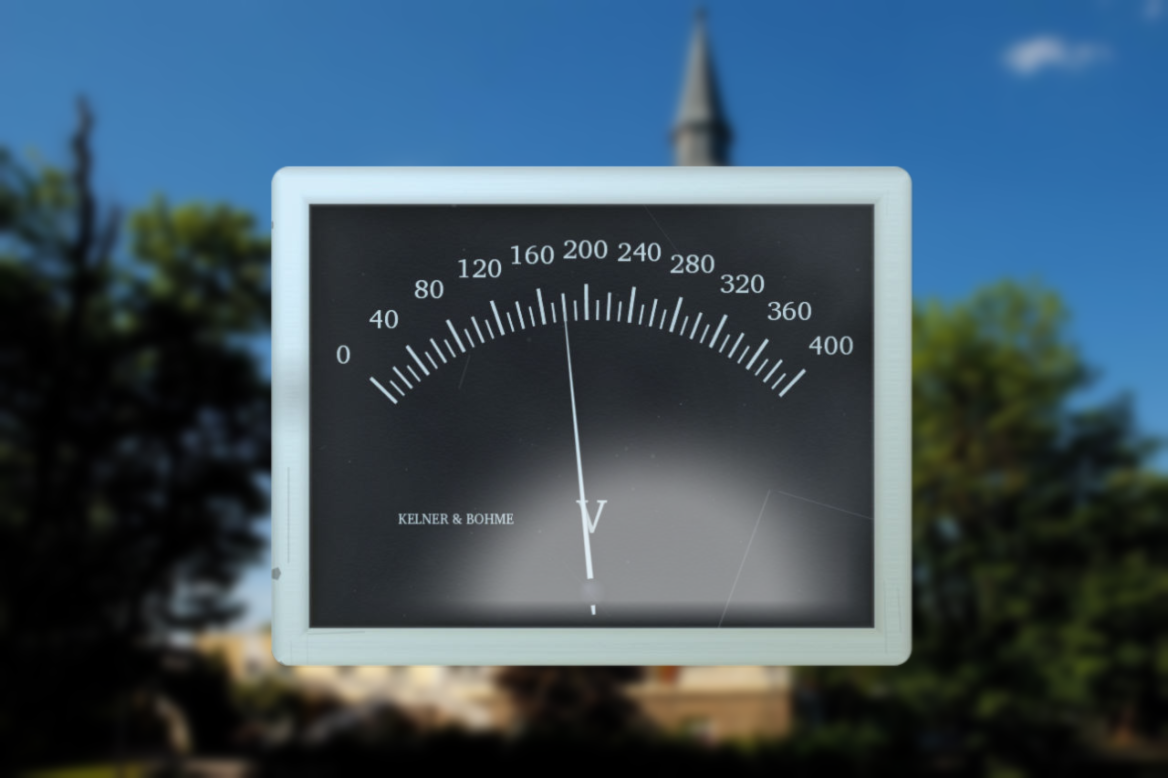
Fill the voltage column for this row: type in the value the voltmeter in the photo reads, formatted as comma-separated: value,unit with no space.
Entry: 180,V
